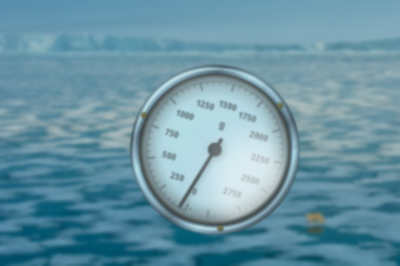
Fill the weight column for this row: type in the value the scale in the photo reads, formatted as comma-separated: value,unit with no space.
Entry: 50,g
